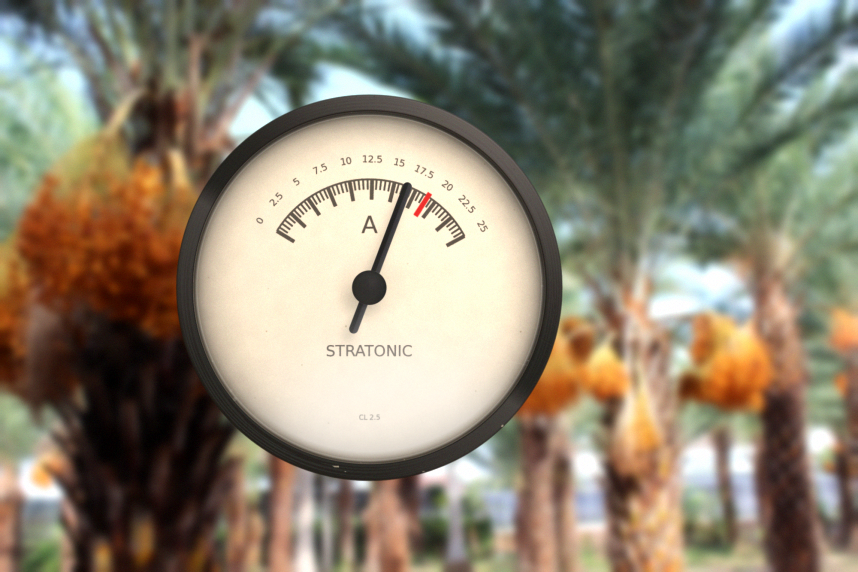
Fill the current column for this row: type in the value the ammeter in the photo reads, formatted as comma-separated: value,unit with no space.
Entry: 16.5,A
